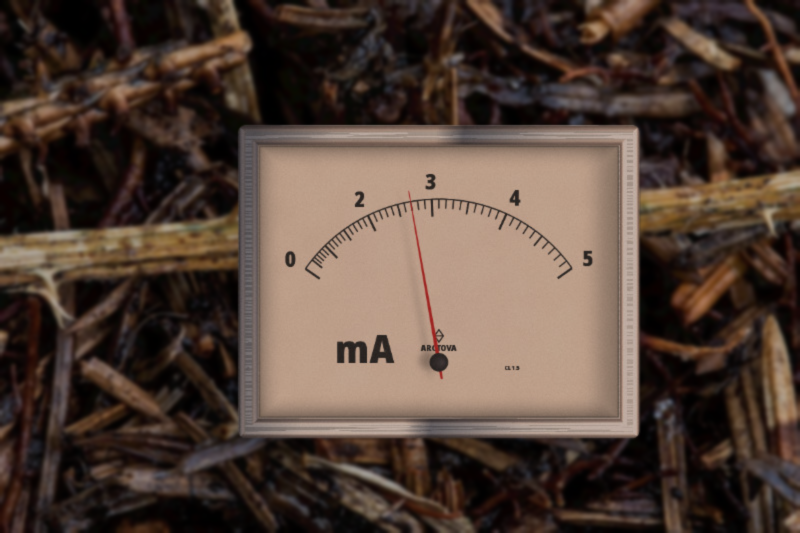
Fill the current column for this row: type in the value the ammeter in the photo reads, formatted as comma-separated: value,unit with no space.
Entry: 2.7,mA
